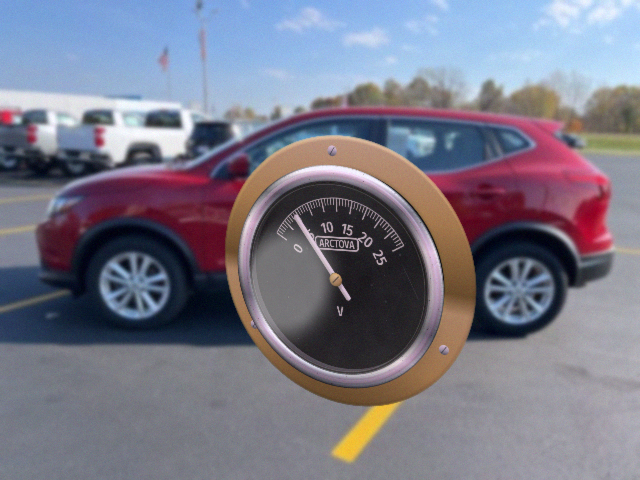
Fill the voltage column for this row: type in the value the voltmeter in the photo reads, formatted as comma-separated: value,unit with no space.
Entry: 5,V
